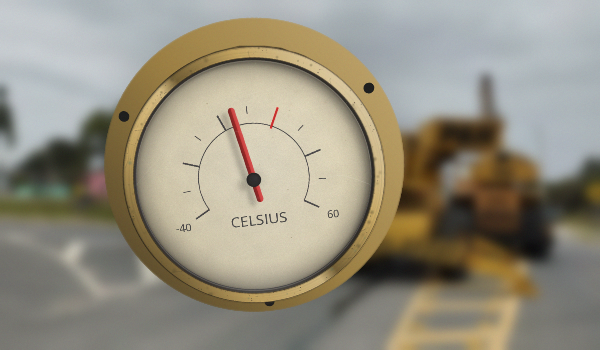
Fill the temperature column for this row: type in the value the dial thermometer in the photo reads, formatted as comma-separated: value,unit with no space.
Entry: 5,°C
